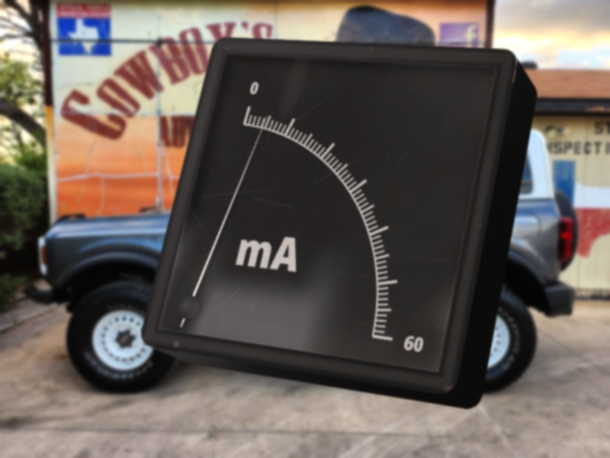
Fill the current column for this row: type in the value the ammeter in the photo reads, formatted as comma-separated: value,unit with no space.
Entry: 5,mA
